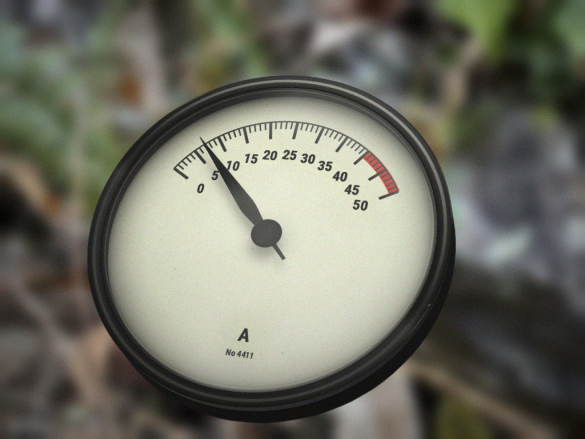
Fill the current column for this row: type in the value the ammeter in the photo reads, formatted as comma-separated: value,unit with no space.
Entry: 7,A
